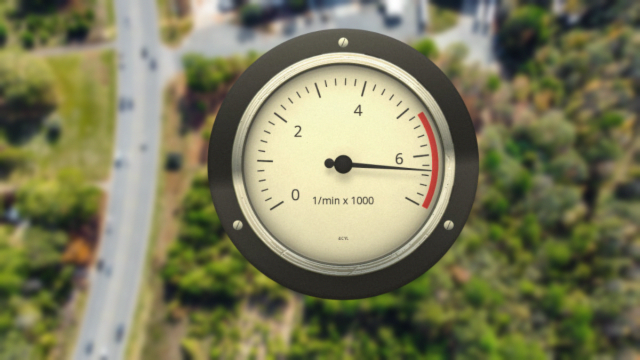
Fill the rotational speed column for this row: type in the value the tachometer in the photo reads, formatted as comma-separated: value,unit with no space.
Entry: 6300,rpm
